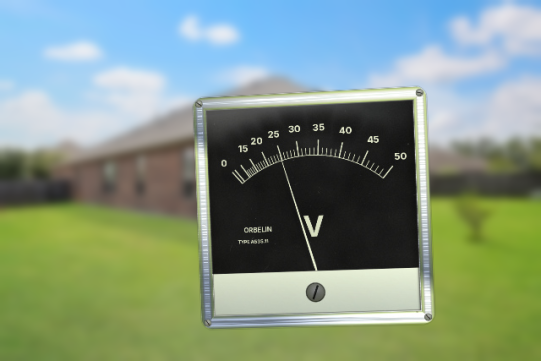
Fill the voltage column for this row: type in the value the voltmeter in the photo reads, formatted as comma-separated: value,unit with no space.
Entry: 25,V
